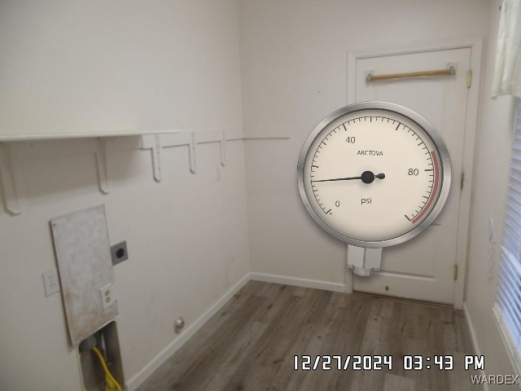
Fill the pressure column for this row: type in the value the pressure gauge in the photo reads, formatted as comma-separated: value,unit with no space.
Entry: 14,psi
